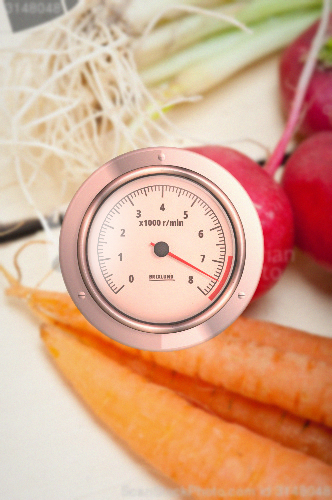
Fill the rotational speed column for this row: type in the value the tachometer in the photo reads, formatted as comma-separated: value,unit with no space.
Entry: 7500,rpm
